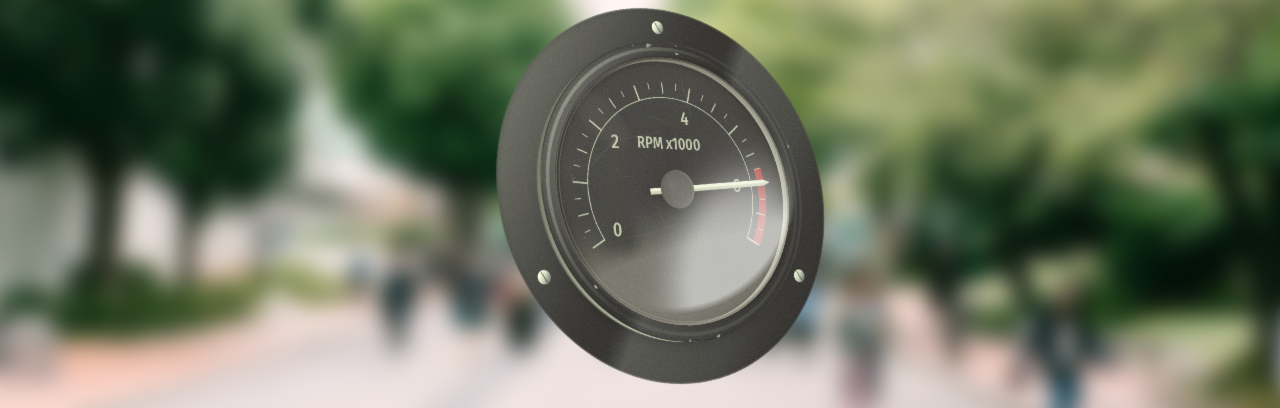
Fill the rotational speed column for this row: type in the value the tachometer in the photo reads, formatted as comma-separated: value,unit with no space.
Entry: 6000,rpm
